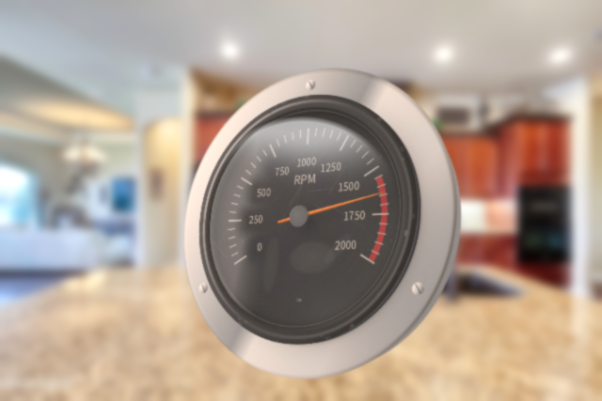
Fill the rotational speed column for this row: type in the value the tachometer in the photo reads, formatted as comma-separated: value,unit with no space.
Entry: 1650,rpm
